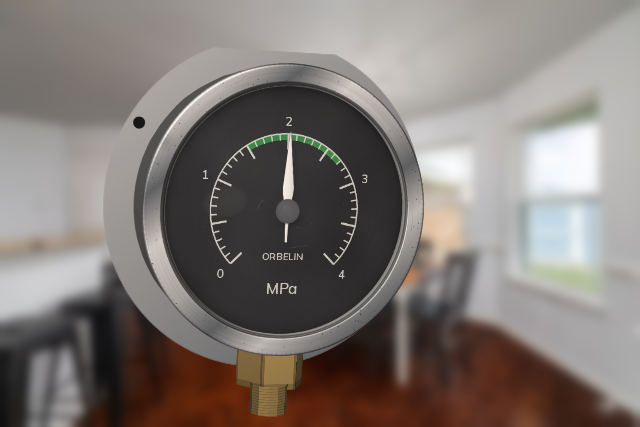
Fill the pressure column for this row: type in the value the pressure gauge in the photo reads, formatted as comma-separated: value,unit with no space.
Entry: 2,MPa
